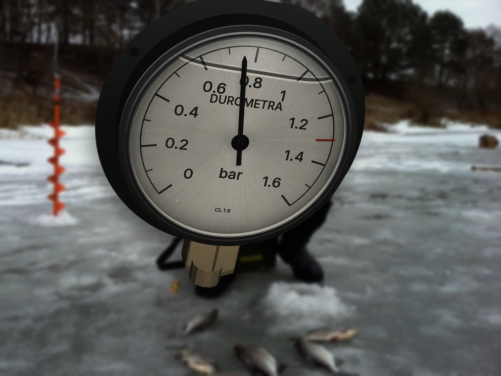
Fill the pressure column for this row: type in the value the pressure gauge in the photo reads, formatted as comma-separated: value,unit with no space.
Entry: 0.75,bar
